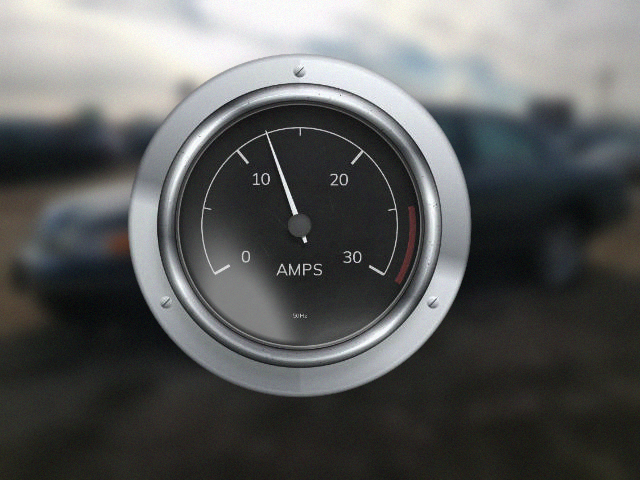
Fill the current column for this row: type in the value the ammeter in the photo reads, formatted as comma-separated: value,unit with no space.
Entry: 12.5,A
